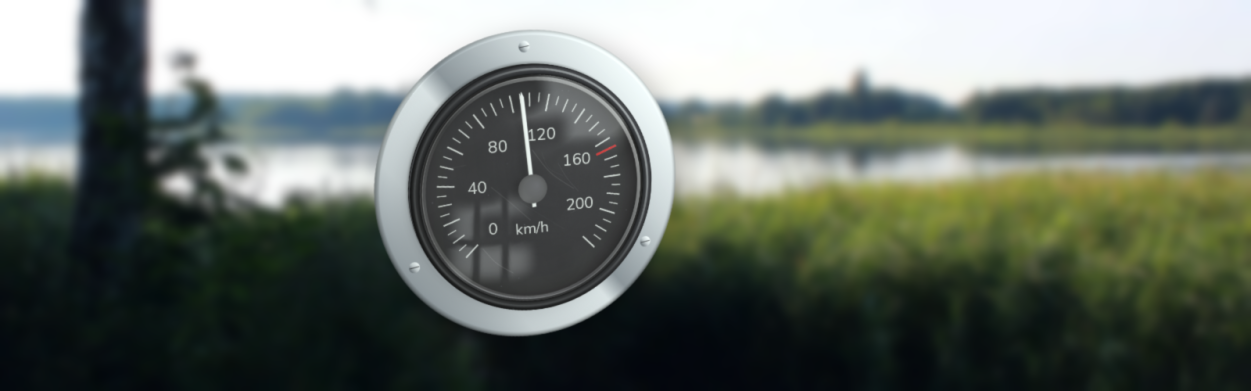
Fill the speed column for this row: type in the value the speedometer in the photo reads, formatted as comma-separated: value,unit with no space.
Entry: 105,km/h
